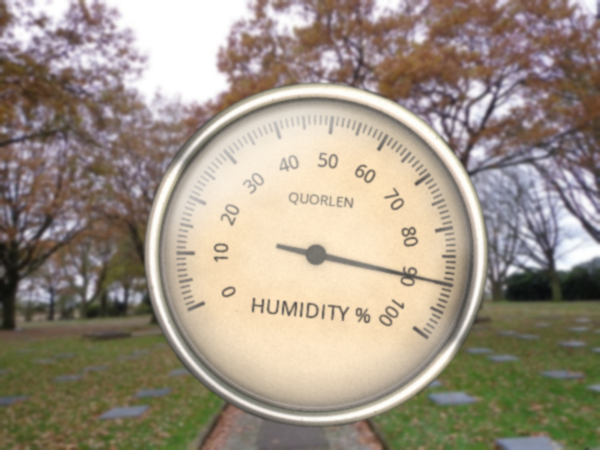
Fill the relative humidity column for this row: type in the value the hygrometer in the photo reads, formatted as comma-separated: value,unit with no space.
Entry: 90,%
